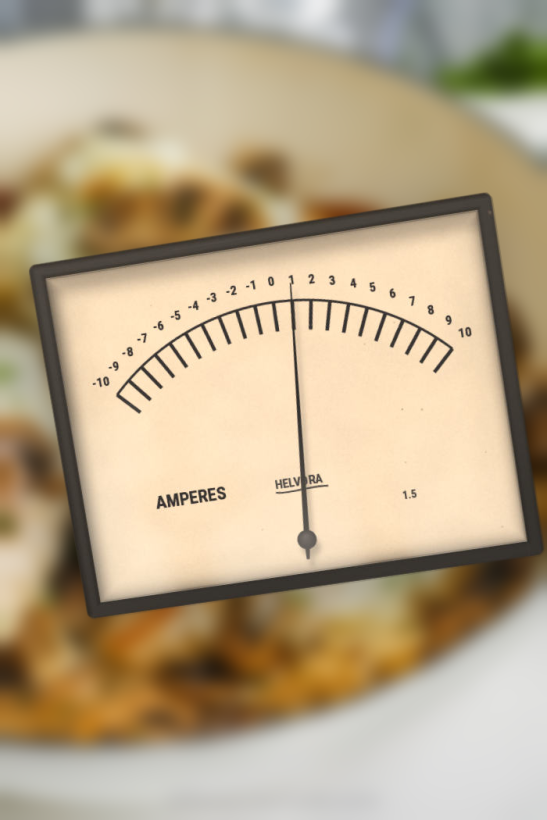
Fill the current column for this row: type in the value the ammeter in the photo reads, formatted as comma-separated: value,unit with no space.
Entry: 1,A
